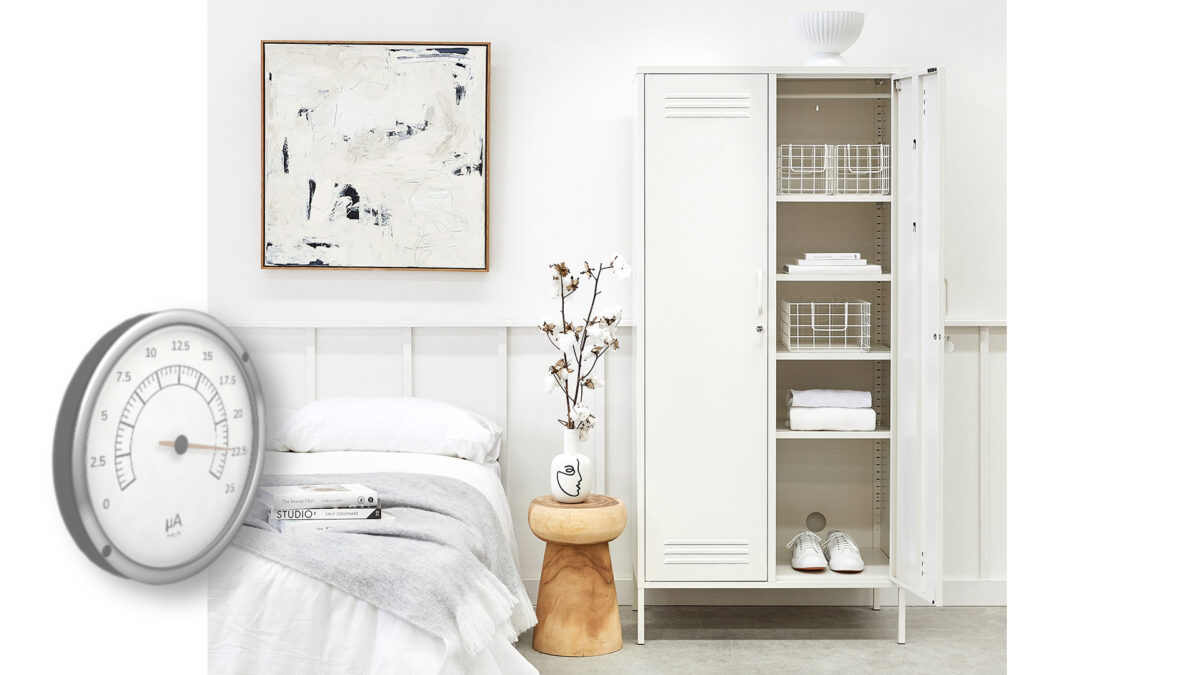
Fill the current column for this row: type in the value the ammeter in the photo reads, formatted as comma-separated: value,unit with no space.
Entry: 22.5,µA
